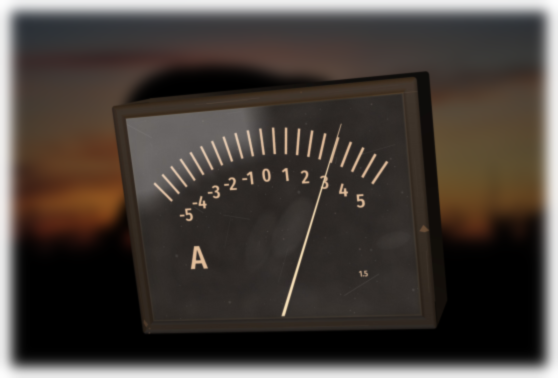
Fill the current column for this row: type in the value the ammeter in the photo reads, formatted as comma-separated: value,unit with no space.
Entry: 3,A
